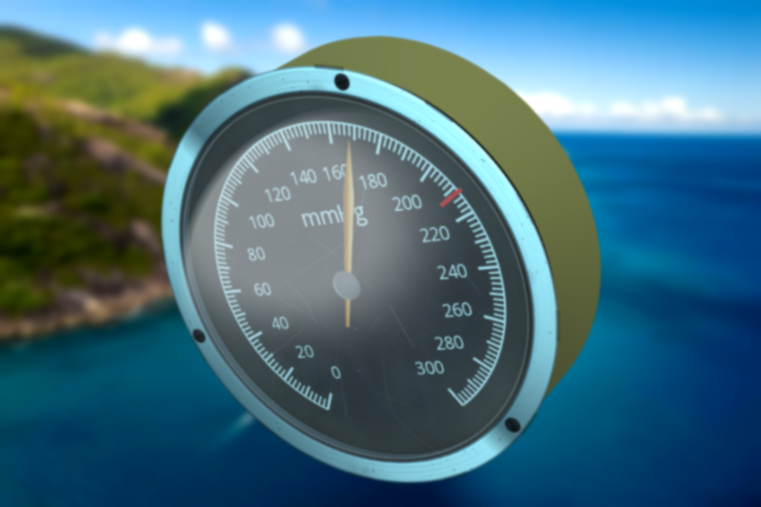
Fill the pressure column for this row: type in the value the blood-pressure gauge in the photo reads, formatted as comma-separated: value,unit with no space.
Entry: 170,mmHg
